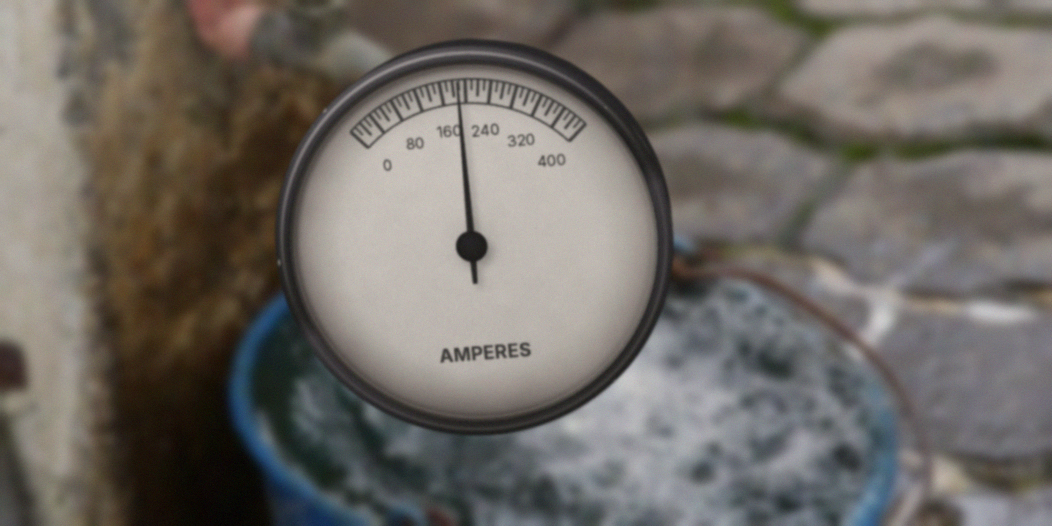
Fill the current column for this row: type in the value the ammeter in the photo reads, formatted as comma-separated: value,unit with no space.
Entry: 190,A
